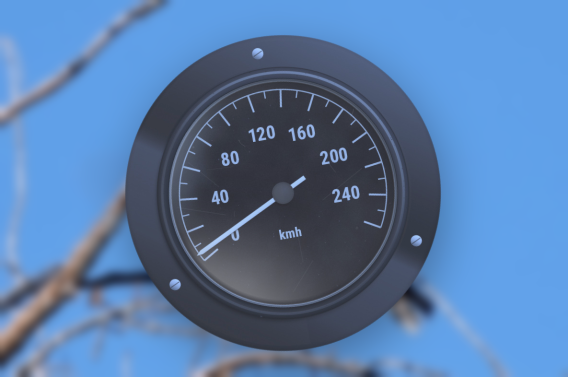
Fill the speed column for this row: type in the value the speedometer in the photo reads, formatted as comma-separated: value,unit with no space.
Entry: 5,km/h
